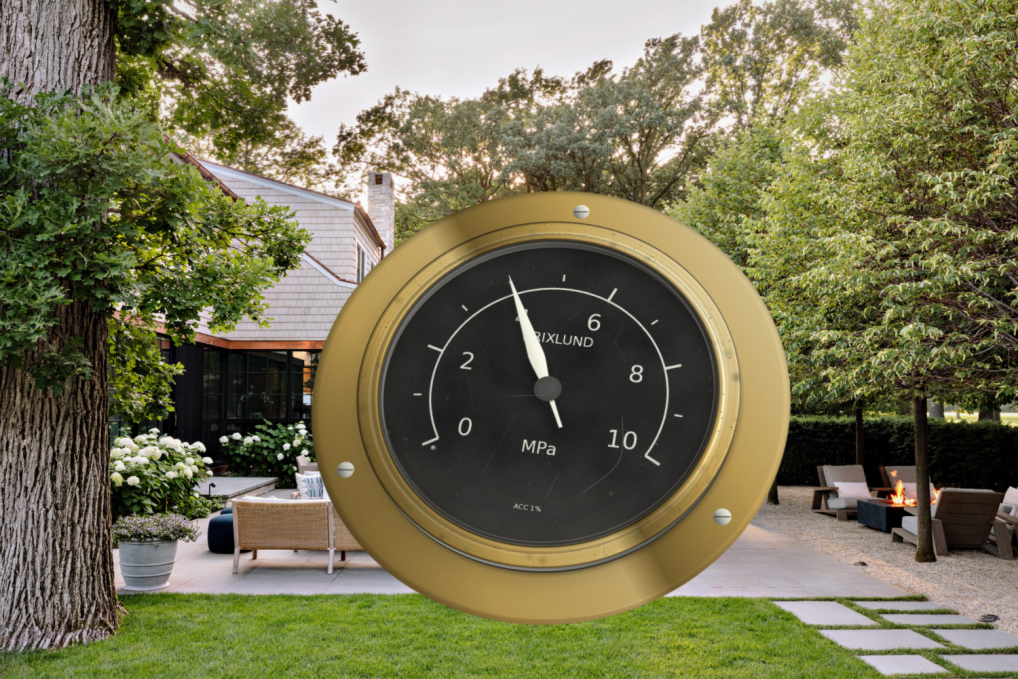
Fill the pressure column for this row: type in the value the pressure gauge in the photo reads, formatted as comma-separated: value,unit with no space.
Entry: 4,MPa
